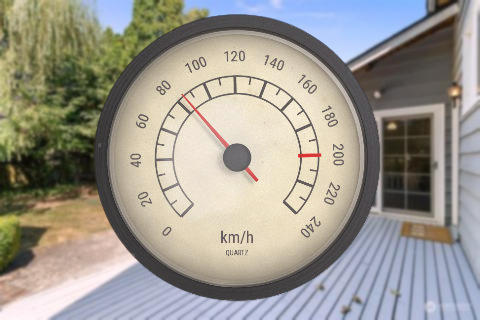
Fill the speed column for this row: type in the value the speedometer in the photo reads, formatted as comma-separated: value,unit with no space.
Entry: 85,km/h
